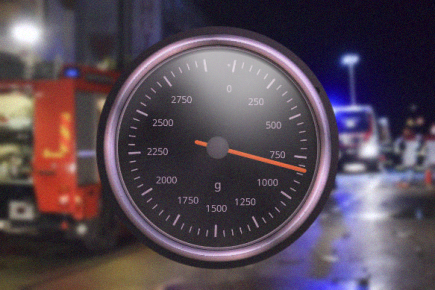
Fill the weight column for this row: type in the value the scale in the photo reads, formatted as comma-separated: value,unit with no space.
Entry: 825,g
